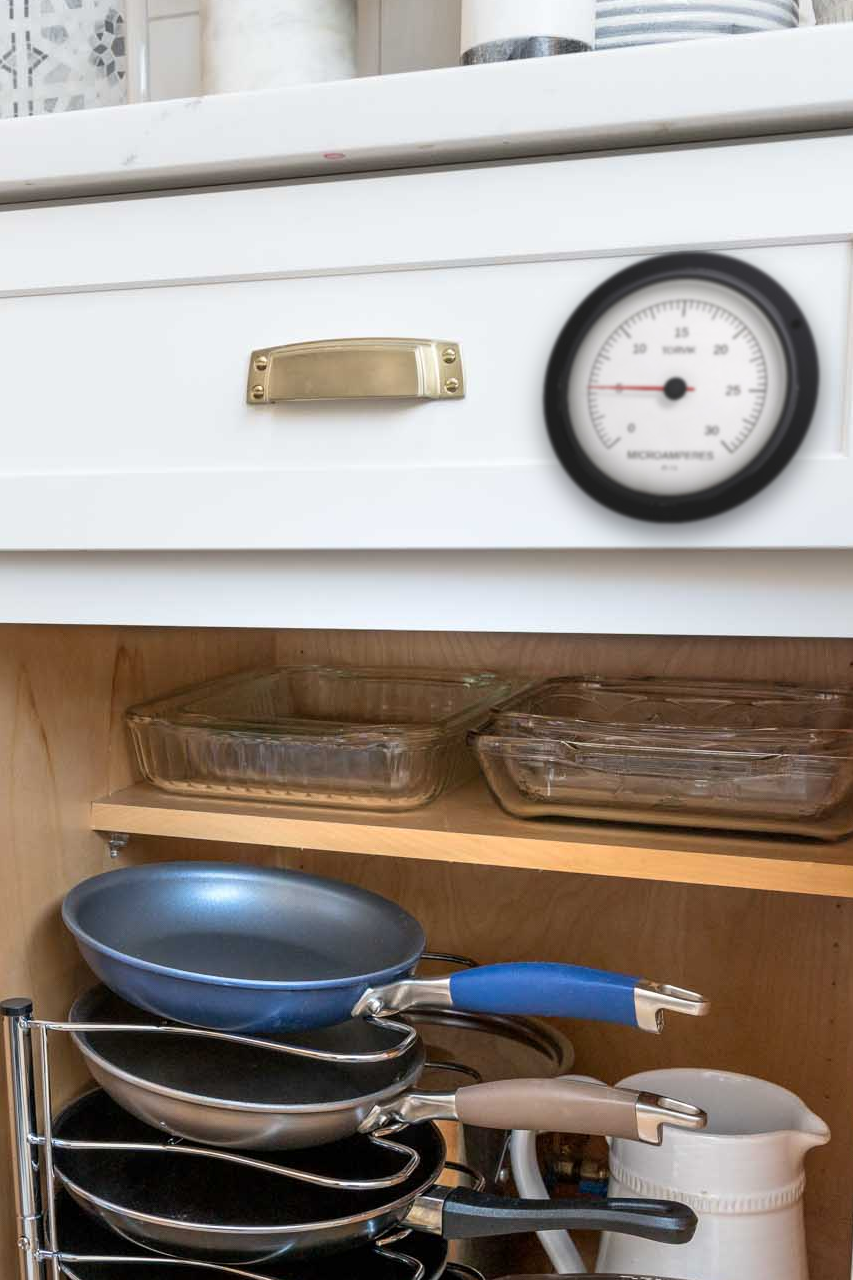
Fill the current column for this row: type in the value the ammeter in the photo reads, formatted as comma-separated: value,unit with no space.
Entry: 5,µA
